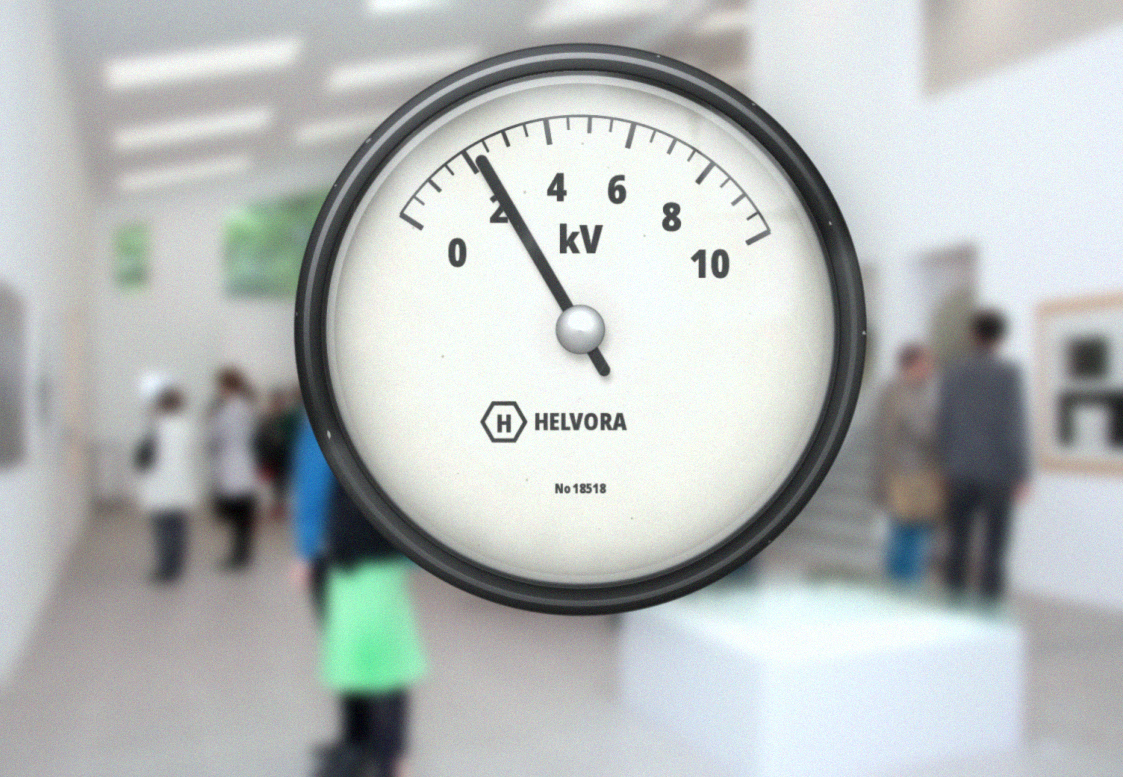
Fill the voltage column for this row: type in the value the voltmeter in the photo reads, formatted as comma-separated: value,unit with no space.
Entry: 2.25,kV
